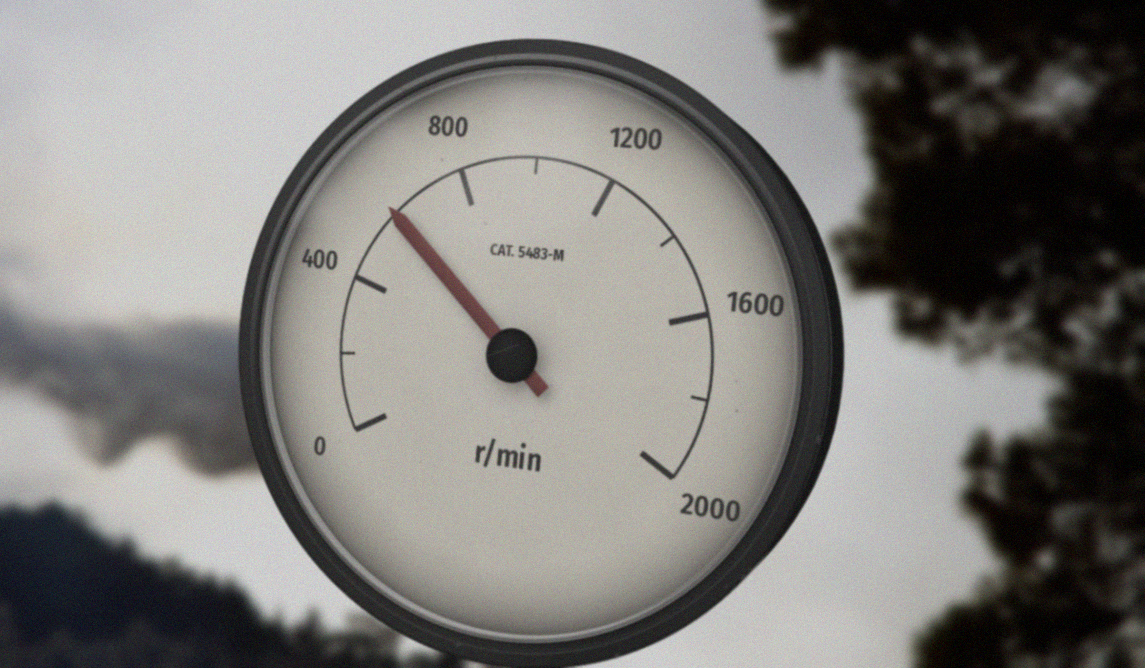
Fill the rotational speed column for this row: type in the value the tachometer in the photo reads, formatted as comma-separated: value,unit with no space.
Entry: 600,rpm
